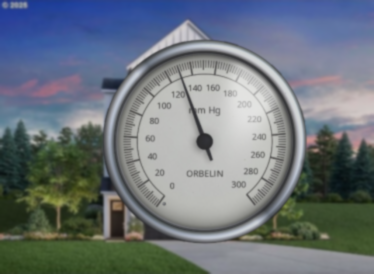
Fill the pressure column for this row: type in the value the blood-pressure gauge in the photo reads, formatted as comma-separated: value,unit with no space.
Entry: 130,mmHg
